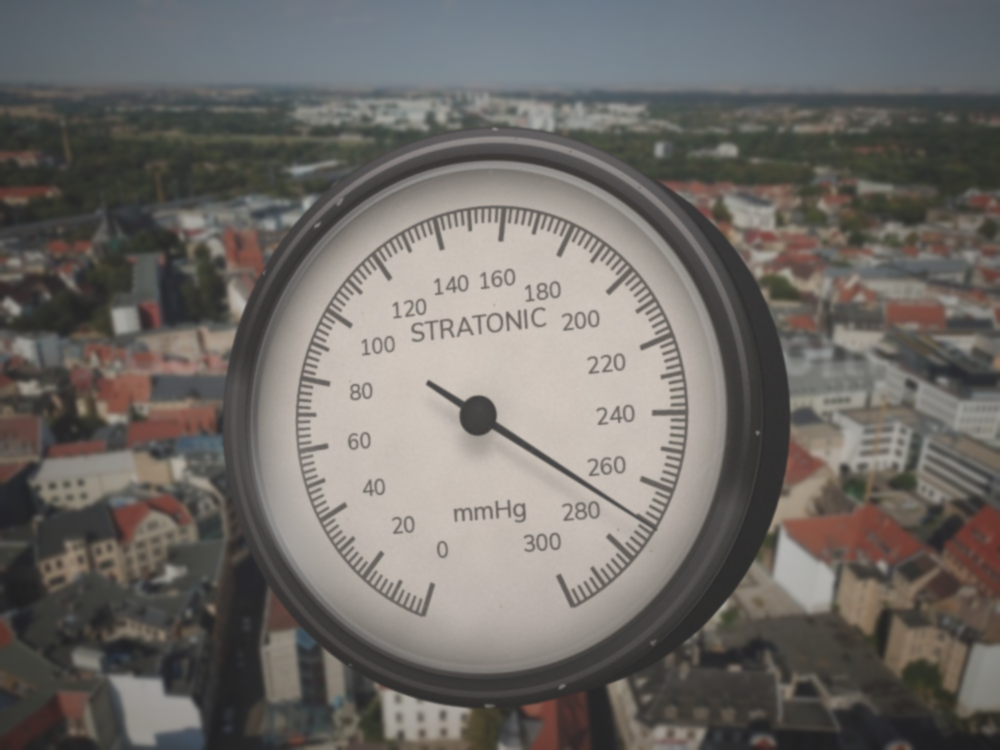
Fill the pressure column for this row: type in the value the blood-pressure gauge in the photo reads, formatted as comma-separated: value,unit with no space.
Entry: 270,mmHg
